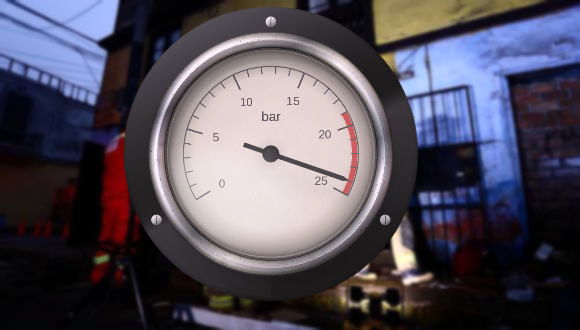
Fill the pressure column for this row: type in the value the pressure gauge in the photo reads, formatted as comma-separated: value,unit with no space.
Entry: 24,bar
